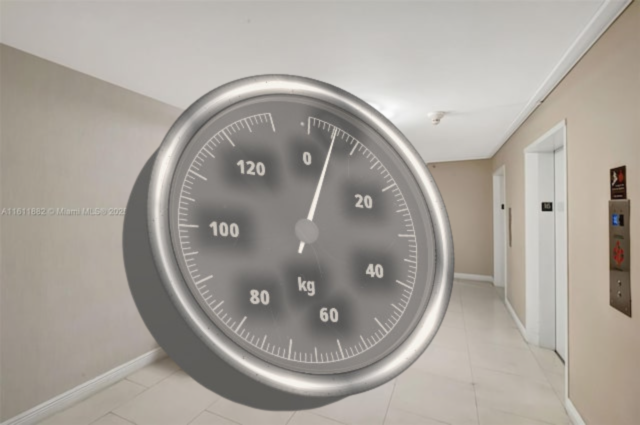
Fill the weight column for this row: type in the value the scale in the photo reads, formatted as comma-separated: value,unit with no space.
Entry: 5,kg
